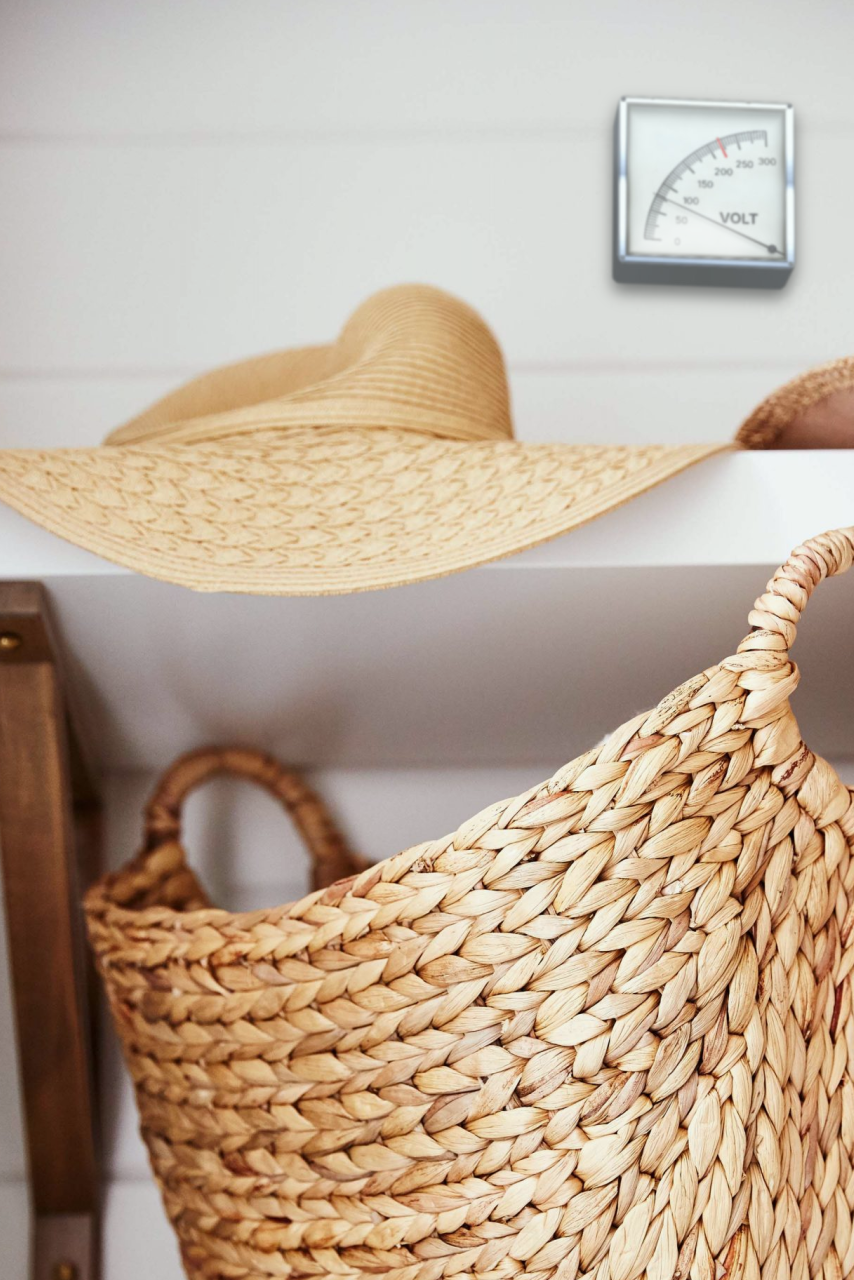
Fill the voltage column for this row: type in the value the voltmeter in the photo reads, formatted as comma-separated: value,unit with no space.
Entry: 75,V
